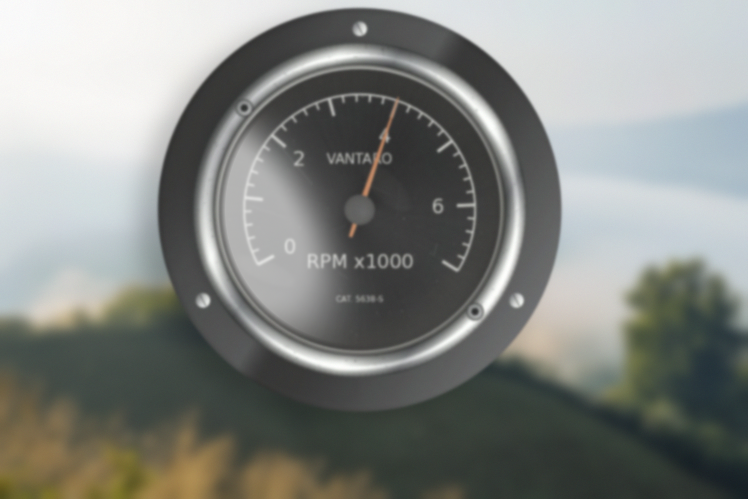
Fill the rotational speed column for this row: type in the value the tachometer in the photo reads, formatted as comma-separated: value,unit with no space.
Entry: 4000,rpm
